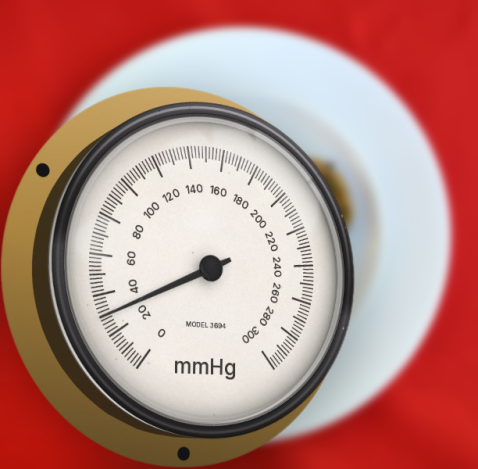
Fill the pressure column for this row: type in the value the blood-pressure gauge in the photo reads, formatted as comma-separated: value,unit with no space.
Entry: 30,mmHg
